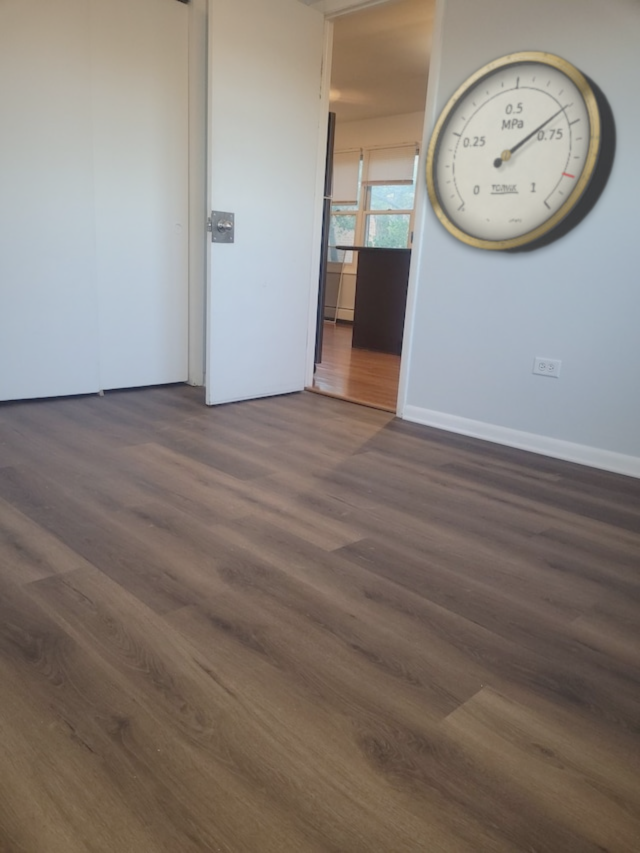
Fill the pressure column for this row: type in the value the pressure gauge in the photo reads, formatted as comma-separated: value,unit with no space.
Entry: 0.7,MPa
